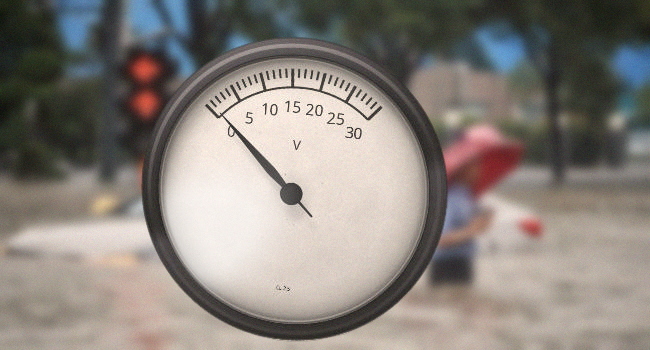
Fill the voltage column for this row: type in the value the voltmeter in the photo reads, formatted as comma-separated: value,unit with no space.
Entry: 1,V
